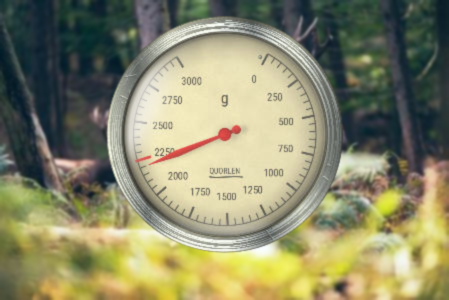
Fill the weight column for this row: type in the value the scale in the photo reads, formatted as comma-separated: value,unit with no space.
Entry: 2200,g
